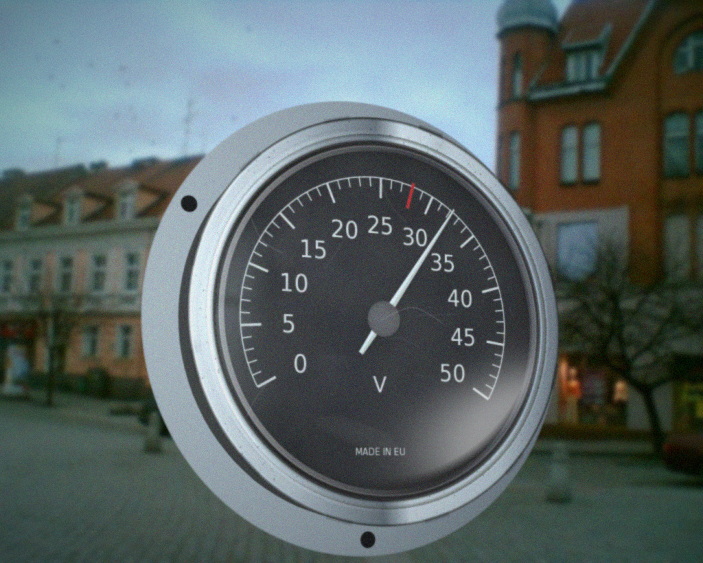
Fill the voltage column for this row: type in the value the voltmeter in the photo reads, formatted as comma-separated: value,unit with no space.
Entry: 32,V
